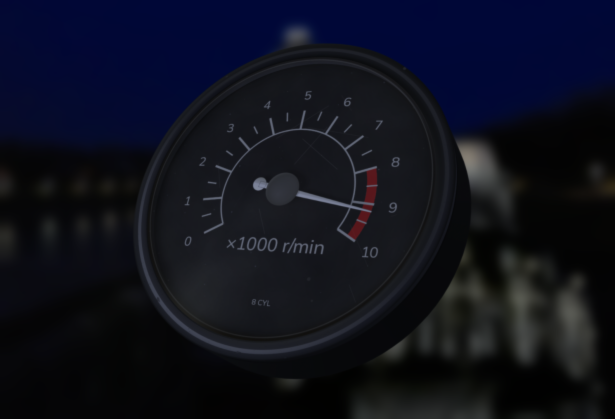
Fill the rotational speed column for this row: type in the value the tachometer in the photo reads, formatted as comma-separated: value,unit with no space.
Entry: 9250,rpm
